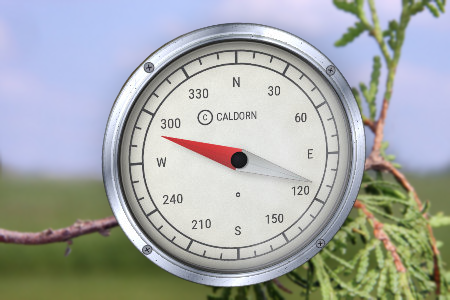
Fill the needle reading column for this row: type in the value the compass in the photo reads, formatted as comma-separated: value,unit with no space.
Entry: 290,°
